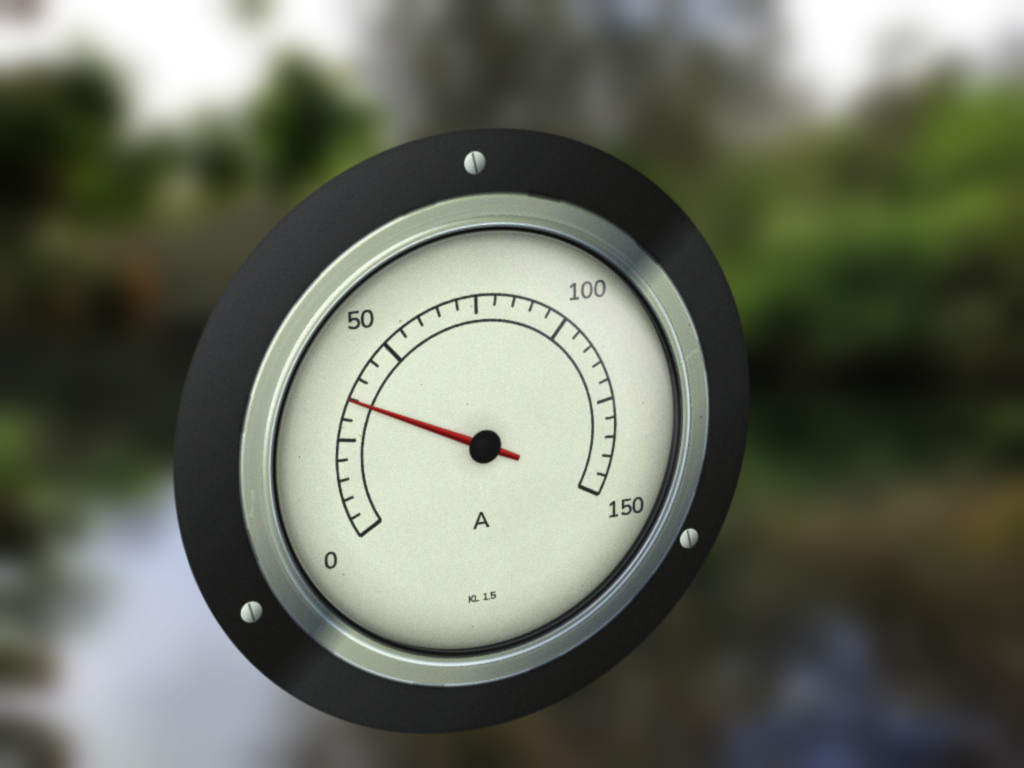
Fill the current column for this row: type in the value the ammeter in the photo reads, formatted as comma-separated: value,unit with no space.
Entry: 35,A
